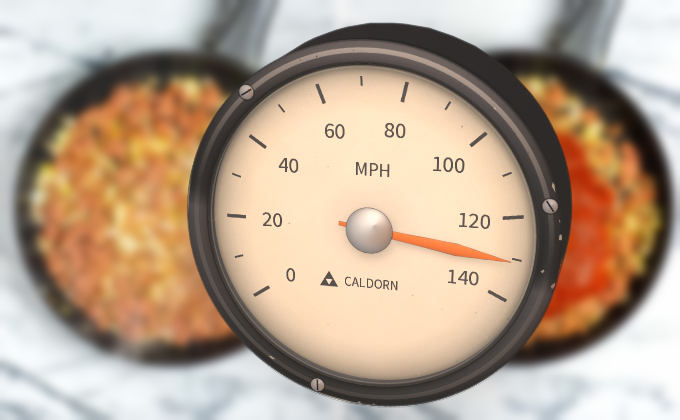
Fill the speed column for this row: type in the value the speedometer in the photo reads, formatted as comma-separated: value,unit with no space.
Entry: 130,mph
